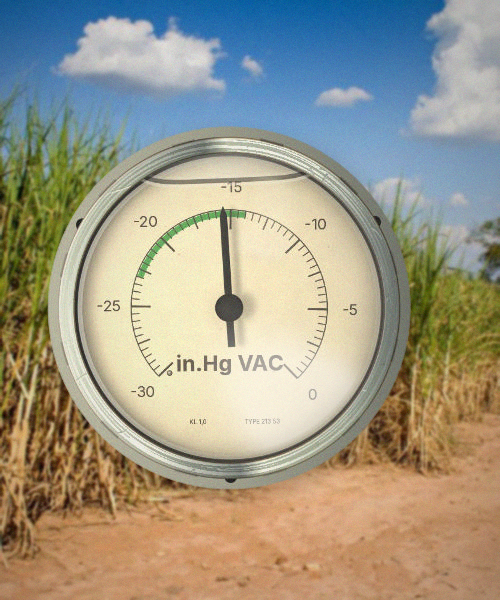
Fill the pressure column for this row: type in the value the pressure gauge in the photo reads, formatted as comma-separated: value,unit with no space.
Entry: -15.5,inHg
